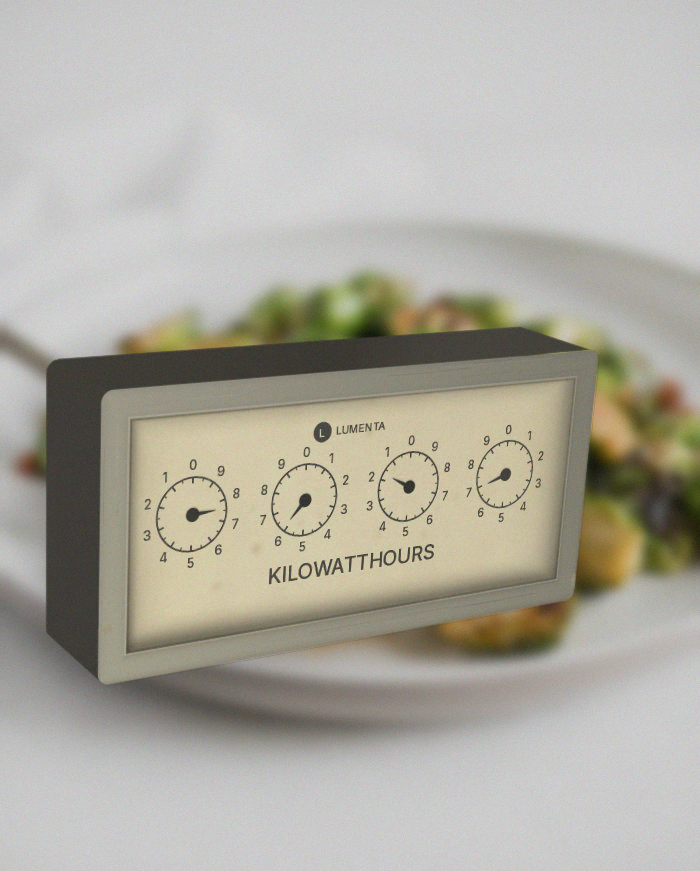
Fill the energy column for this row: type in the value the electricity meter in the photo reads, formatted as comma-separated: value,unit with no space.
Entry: 7617,kWh
